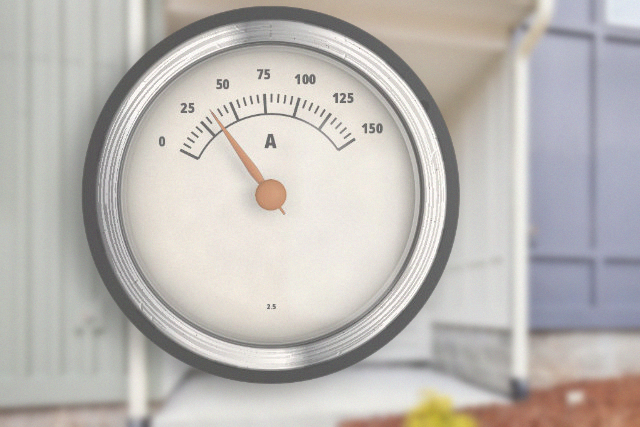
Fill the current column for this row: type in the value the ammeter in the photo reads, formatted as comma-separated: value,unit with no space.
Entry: 35,A
